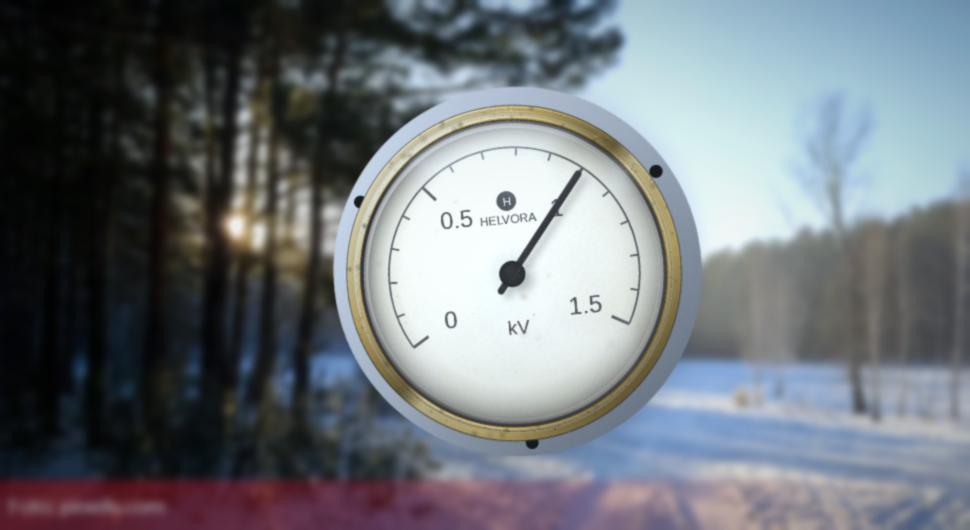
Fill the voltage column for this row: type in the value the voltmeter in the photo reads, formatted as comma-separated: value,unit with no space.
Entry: 1,kV
